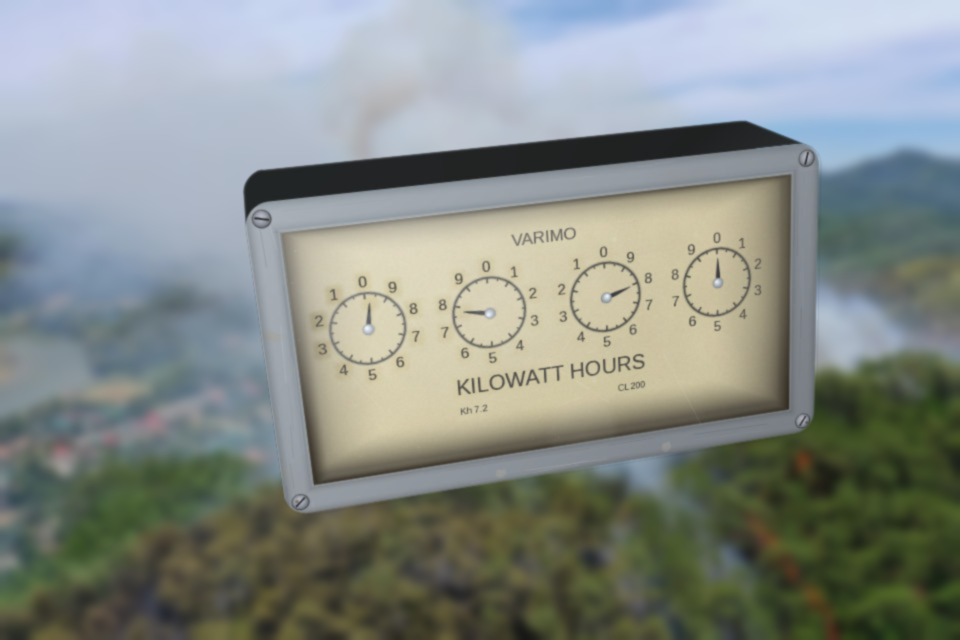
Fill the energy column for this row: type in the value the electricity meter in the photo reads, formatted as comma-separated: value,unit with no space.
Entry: 9780,kWh
